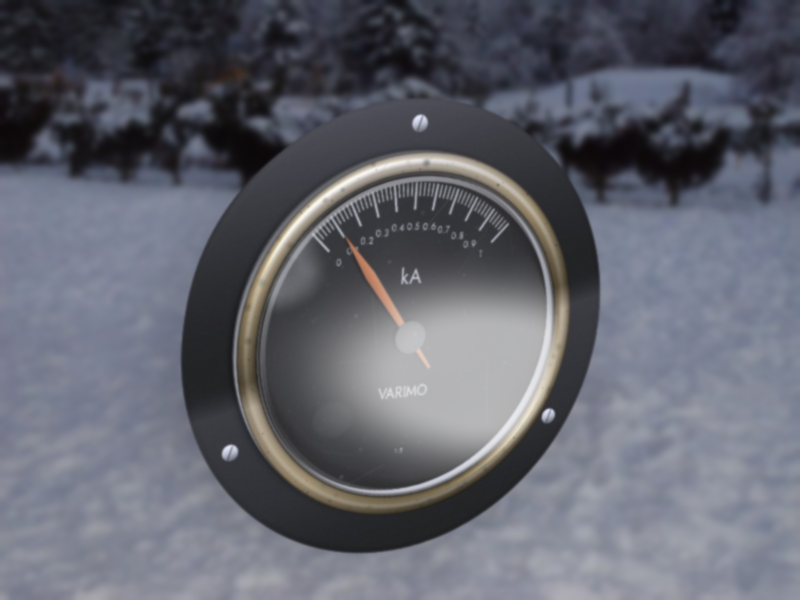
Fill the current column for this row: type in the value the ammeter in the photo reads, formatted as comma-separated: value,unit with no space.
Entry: 0.1,kA
